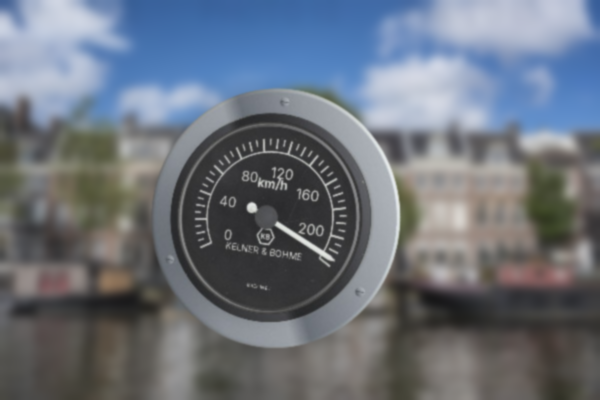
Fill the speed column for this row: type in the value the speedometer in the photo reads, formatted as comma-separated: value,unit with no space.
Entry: 215,km/h
